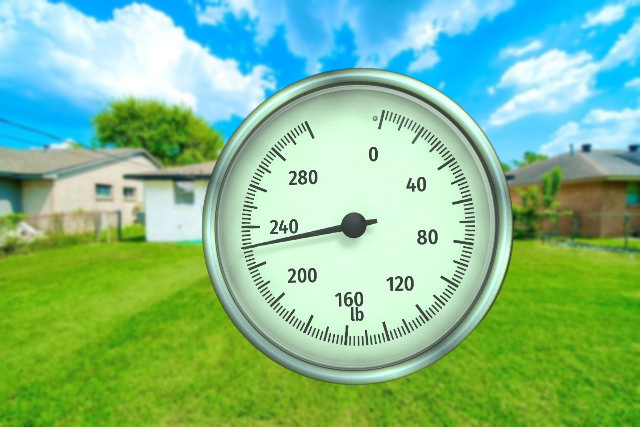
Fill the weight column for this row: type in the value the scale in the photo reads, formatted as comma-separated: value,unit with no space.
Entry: 230,lb
